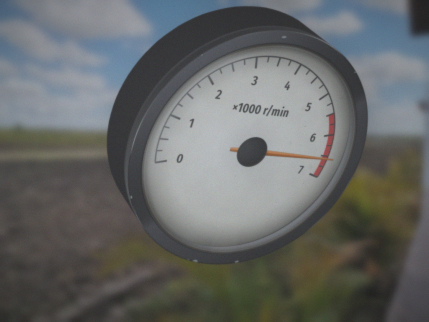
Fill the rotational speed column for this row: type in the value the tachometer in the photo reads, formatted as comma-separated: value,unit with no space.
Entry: 6500,rpm
